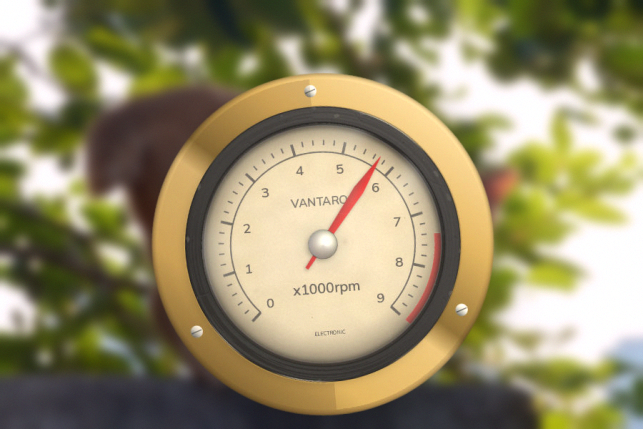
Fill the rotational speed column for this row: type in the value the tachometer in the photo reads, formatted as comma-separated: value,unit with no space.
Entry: 5700,rpm
